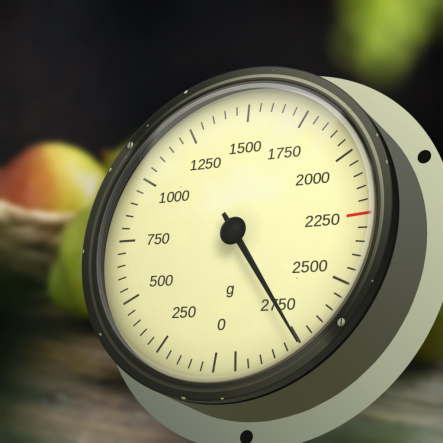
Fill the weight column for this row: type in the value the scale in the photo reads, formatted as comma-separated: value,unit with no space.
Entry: 2750,g
